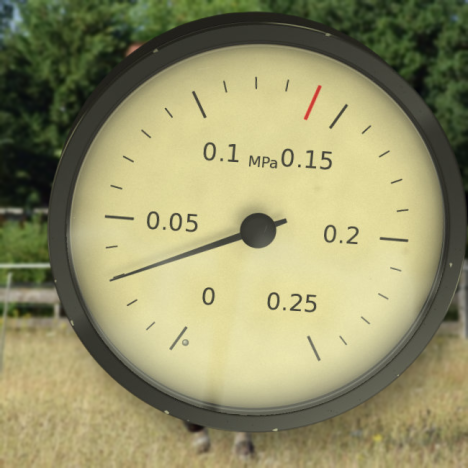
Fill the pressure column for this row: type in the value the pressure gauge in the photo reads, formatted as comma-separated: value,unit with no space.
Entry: 0.03,MPa
